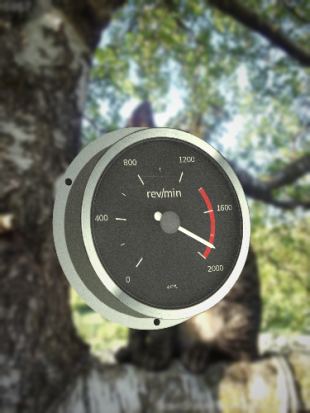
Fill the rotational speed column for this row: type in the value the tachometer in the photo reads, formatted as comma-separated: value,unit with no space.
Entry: 1900,rpm
